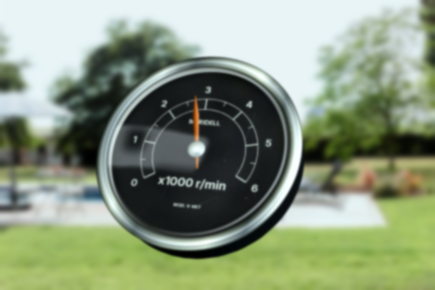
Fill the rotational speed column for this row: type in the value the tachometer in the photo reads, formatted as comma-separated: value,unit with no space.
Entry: 2750,rpm
